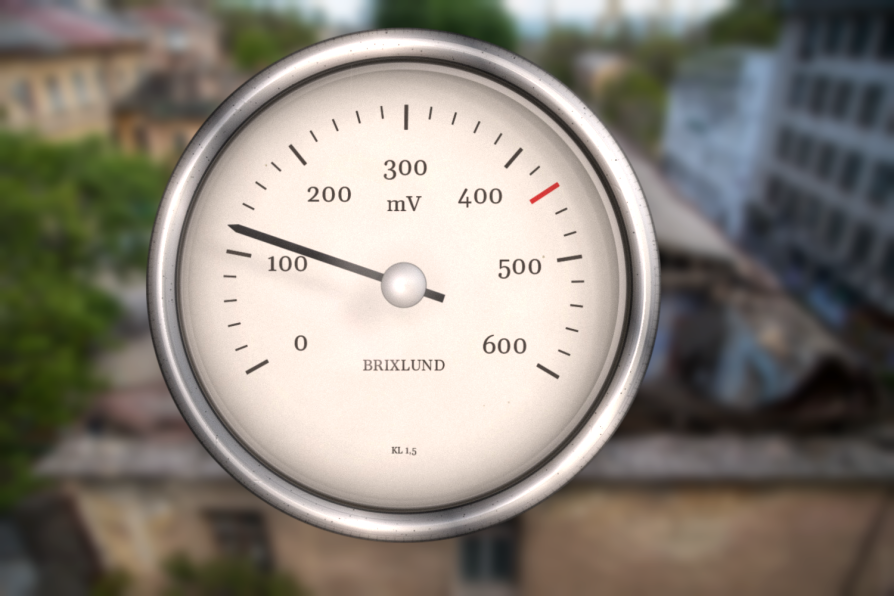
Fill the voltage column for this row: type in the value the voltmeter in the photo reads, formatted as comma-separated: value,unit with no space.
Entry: 120,mV
